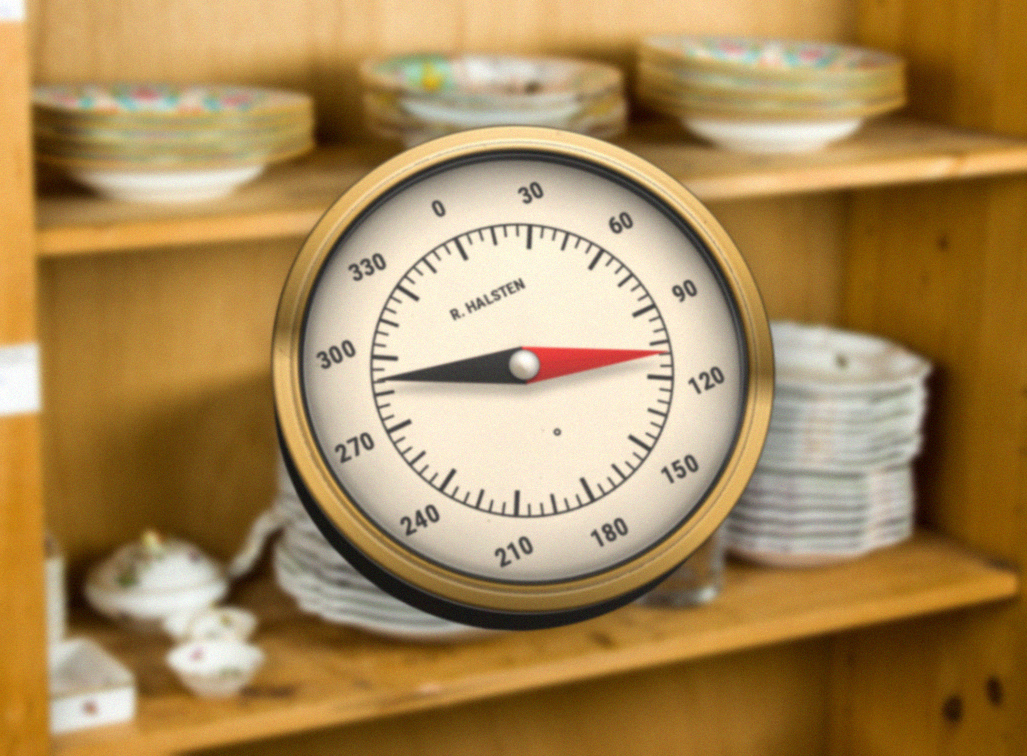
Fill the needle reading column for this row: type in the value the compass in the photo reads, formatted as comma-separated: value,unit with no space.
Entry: 110,°
